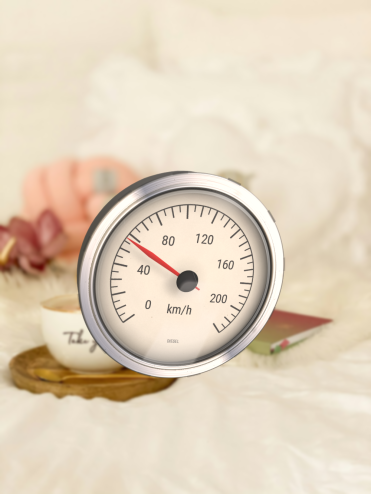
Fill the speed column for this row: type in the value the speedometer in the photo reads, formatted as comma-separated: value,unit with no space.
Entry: 57.5,km/h
